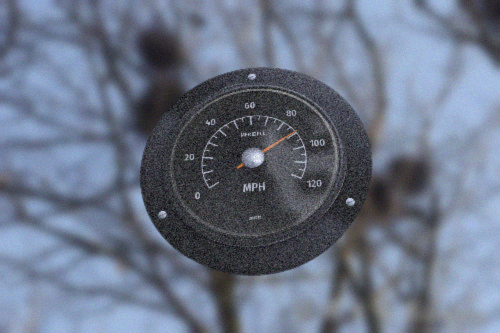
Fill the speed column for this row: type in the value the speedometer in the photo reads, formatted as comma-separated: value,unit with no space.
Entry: 90,mph
